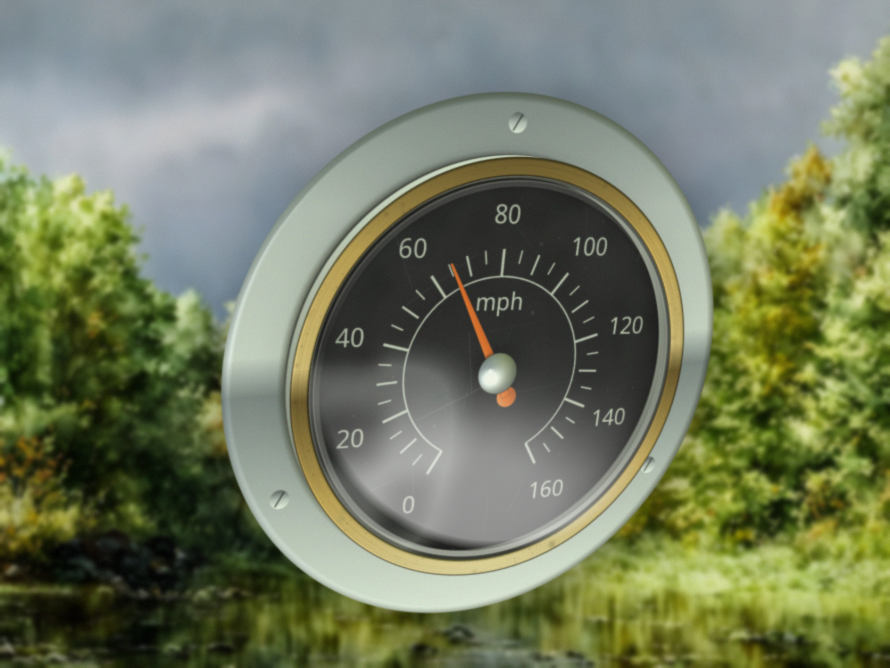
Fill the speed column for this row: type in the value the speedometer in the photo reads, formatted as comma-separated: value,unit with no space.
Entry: 65,mph
